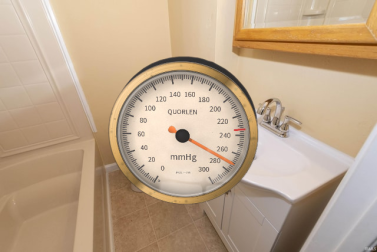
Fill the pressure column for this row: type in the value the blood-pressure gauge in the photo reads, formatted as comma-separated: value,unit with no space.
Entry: 270,mmHg
